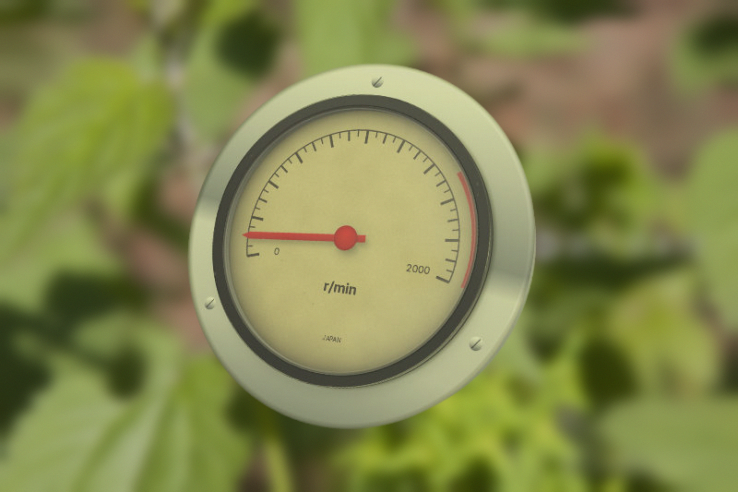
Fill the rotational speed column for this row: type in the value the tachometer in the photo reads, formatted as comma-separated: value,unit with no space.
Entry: 100,rpm
